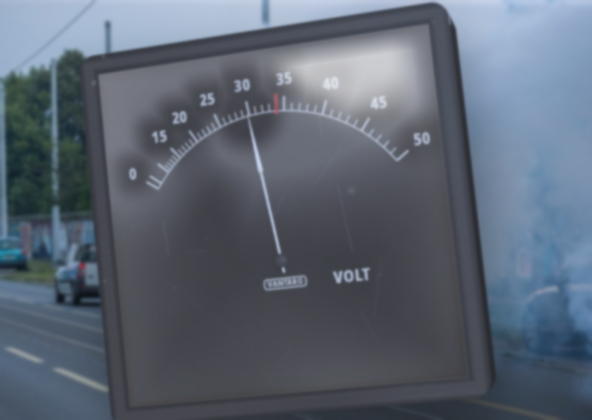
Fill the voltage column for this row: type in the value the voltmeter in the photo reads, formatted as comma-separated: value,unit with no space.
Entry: 30,V
